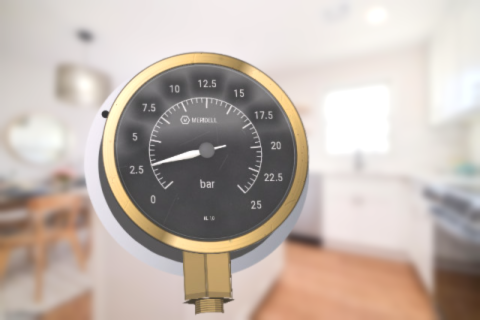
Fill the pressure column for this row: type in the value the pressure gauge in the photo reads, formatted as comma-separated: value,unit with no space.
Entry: 2.5,bar
